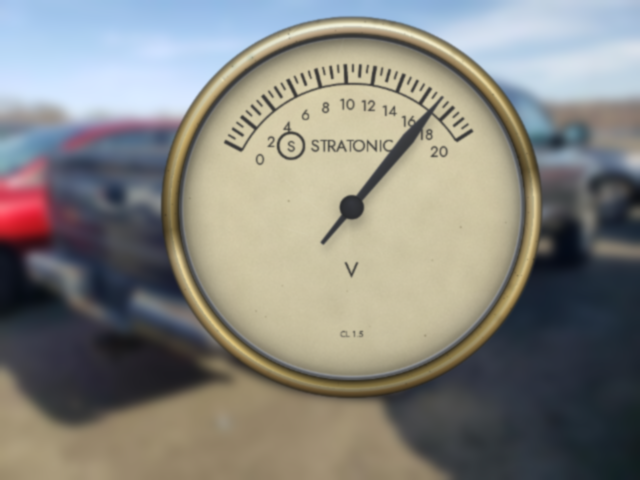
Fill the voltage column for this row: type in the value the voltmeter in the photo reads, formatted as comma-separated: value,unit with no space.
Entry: 17,V
